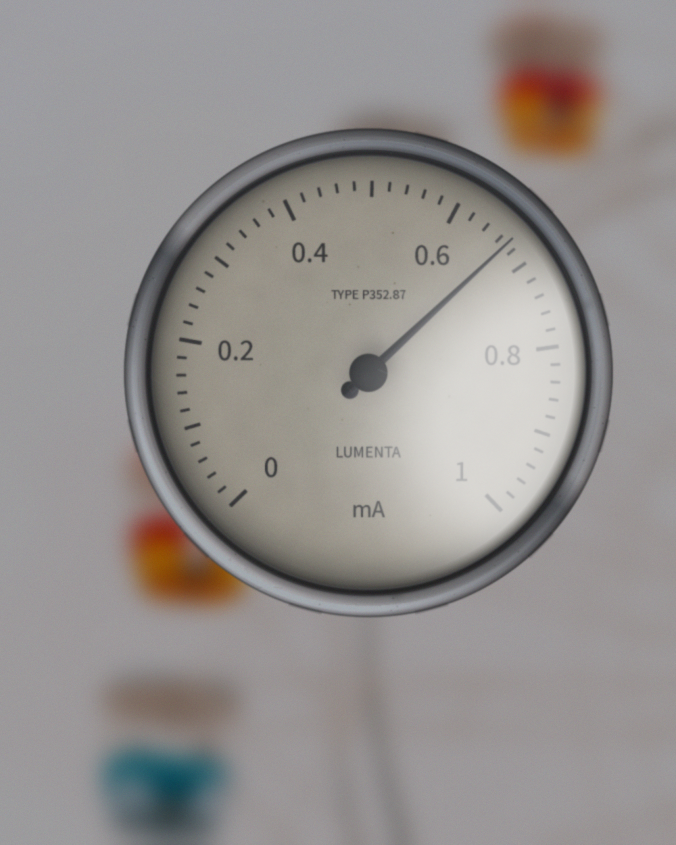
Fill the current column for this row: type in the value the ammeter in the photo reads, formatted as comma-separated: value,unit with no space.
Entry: 0.67,mA
